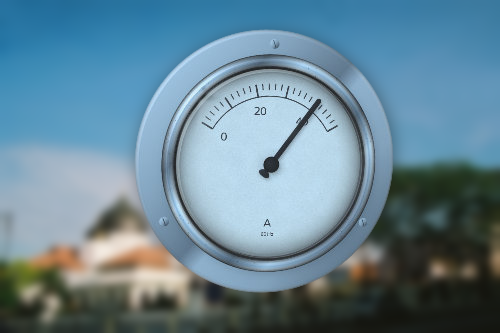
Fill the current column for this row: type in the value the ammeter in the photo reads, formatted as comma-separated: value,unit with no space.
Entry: 40,A
